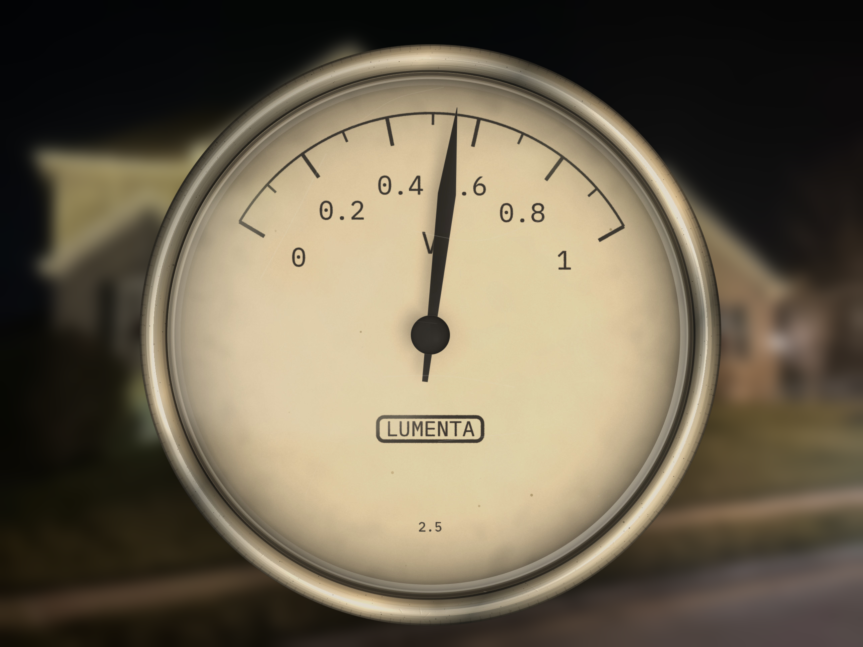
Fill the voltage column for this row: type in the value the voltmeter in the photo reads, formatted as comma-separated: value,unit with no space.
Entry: 0.55,V
